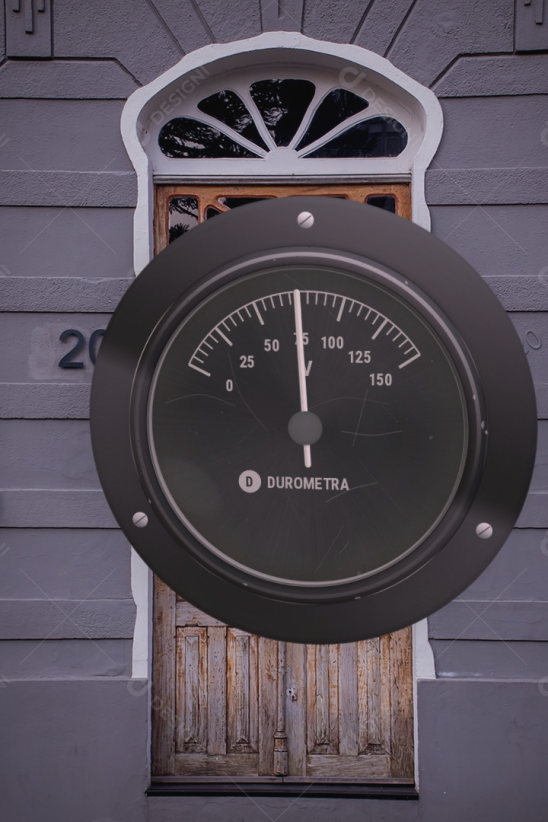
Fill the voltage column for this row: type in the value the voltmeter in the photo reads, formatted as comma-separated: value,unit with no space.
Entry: 75,V
